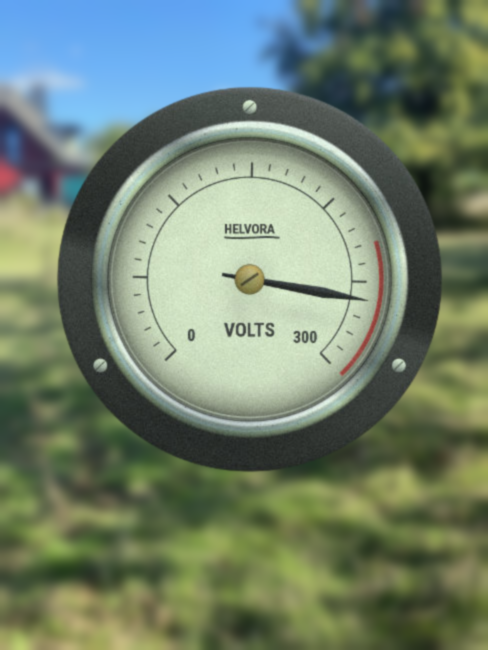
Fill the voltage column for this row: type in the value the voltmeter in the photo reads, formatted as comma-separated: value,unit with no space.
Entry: 260,V
